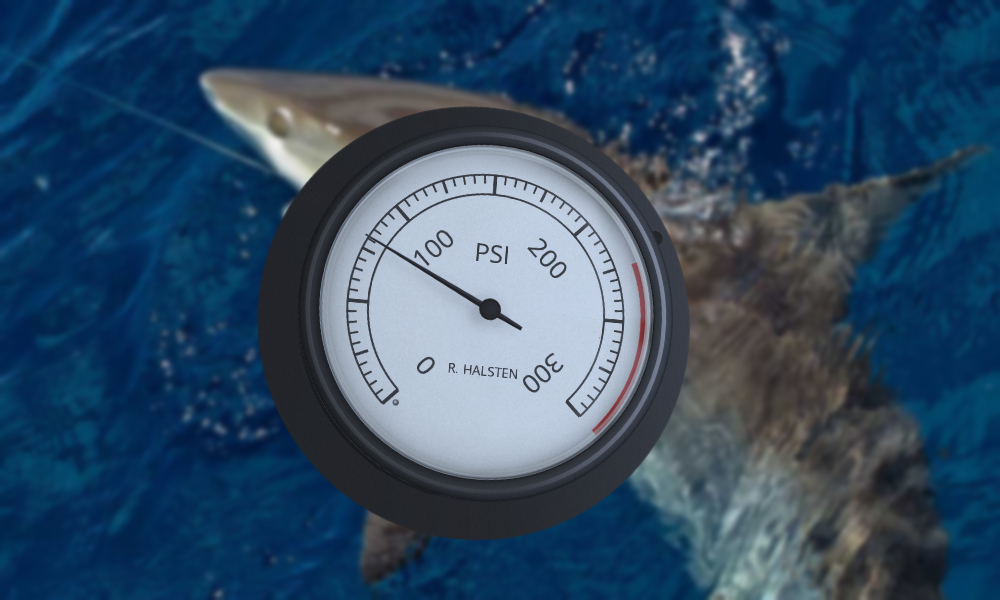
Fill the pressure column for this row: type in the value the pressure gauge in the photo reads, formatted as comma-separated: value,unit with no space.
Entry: 80,psi
